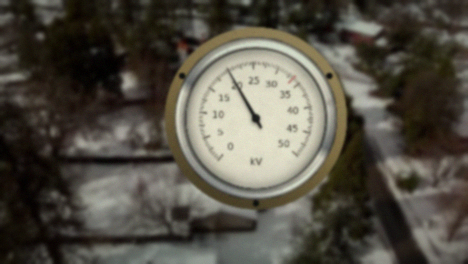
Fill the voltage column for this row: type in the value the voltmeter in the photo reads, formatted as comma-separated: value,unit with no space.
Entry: 20,kV
